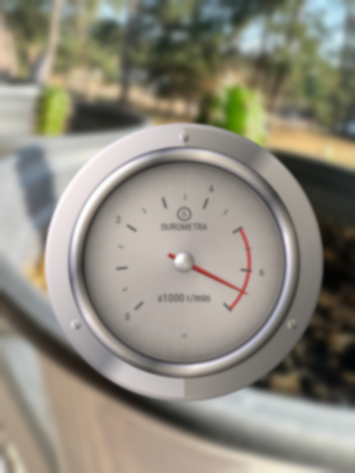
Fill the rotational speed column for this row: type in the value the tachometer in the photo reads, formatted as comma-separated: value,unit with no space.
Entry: 6500,rpm
